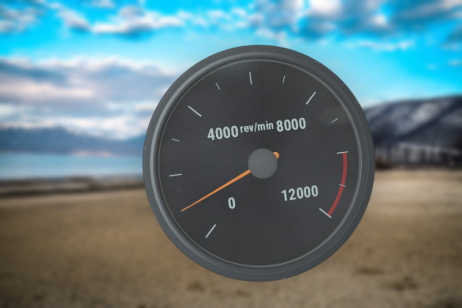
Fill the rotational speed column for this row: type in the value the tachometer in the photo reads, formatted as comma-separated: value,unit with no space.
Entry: 1000,rpm
